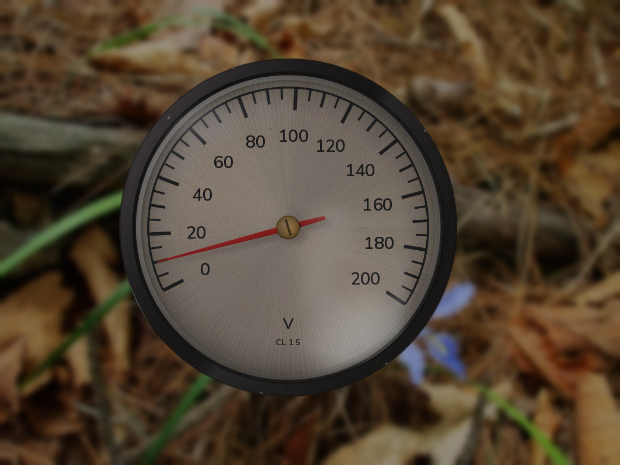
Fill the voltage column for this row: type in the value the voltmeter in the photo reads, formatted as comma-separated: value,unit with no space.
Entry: 10,V
